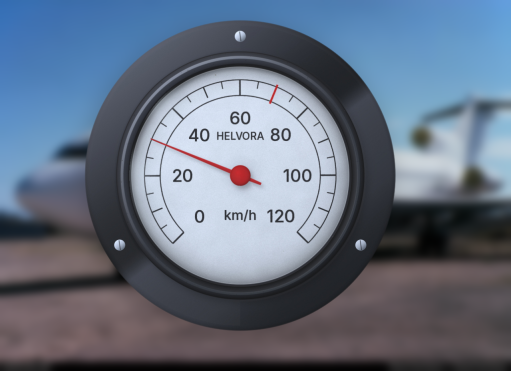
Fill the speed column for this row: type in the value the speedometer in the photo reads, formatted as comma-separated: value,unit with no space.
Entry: 30,km/h
